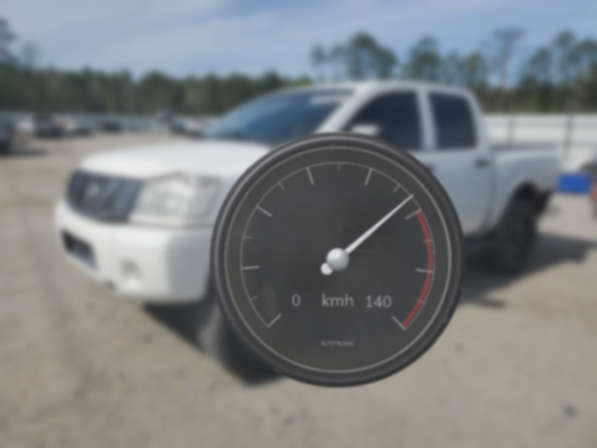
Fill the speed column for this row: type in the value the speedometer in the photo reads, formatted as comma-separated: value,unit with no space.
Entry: 95,km/h
